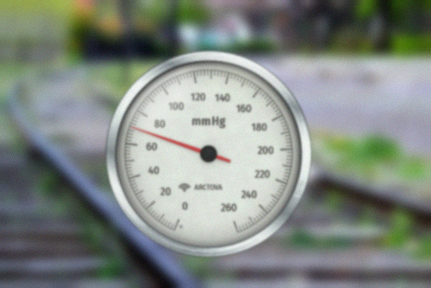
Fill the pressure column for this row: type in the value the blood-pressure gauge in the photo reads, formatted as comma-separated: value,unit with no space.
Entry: 70,mmHg
